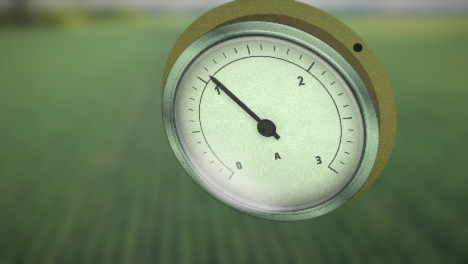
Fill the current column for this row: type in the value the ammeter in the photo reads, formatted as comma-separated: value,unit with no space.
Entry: 1.1,A
